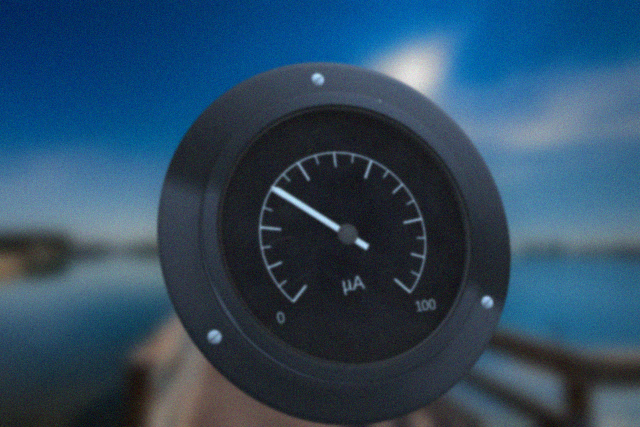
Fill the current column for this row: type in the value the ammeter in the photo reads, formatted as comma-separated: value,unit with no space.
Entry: 30,µA
